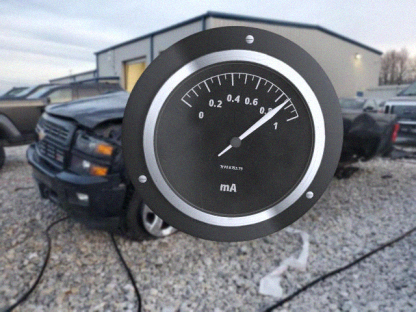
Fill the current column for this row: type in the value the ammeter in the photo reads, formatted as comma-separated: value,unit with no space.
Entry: 0.85,mA
